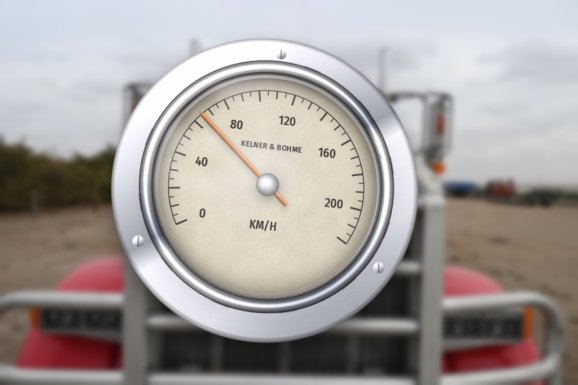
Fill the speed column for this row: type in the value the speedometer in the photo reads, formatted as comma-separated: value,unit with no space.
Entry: 65,km/h
